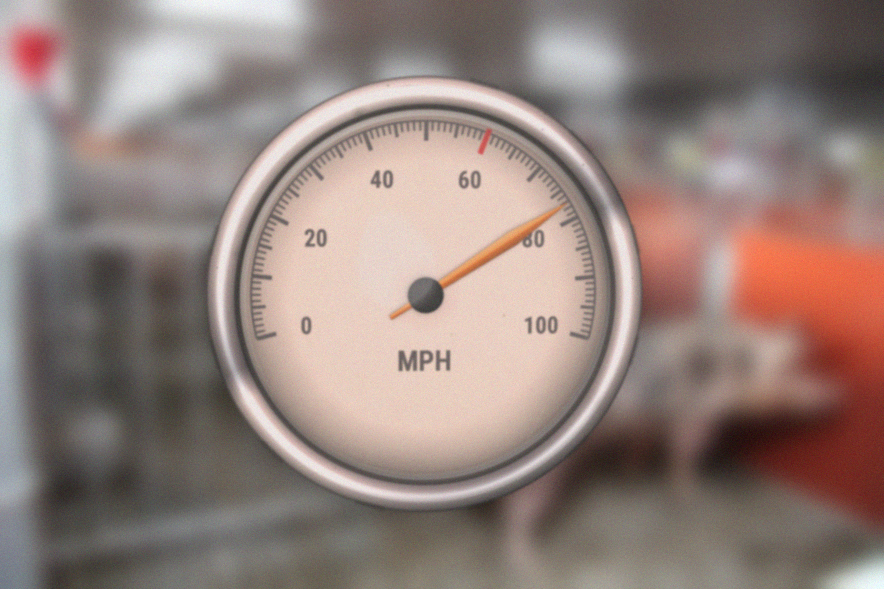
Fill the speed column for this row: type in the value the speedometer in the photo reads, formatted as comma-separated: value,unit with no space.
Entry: 77,mph
